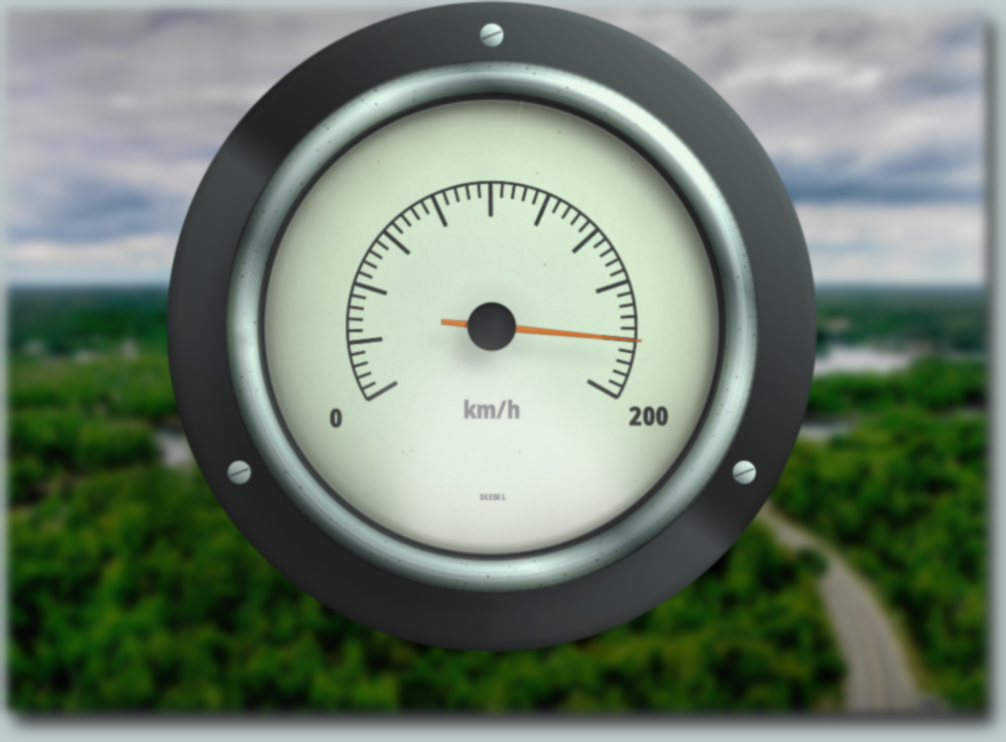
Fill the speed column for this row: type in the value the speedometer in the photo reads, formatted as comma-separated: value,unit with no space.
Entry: 180,km/h
